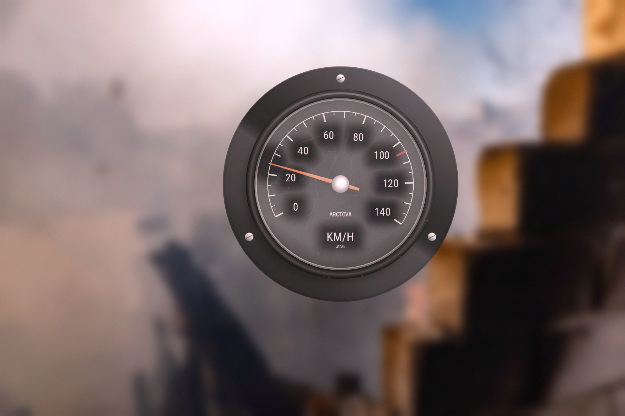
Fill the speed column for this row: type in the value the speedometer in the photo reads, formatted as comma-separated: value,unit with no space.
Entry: 25,km/h
